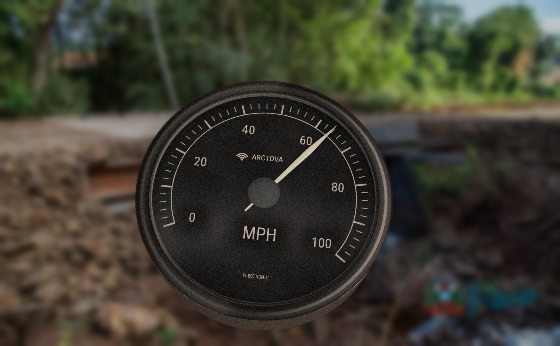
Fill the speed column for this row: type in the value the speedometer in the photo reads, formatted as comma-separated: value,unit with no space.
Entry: 64,mph
